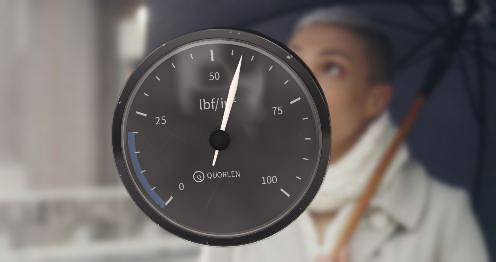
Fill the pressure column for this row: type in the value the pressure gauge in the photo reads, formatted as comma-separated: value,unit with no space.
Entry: 57.5,psi
